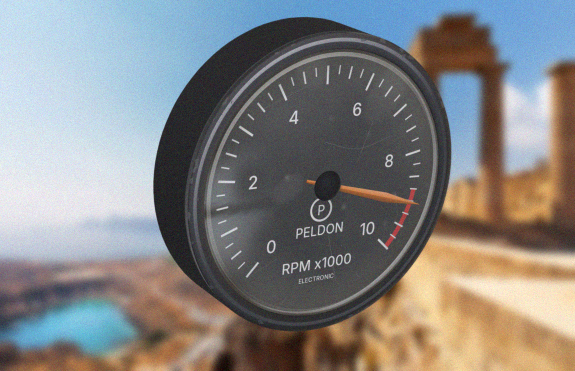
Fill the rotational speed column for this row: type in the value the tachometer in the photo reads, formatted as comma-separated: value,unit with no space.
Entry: 9000,rpm
